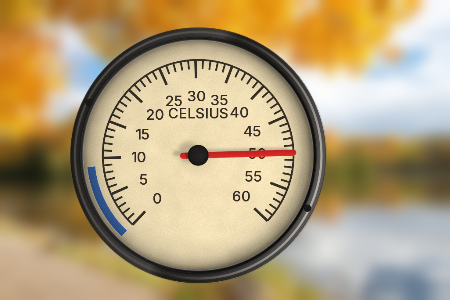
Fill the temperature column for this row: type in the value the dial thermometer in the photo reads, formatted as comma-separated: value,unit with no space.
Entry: 50,°C
